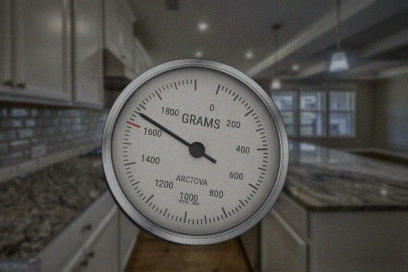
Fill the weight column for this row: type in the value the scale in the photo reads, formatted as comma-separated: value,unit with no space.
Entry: 1660,g
